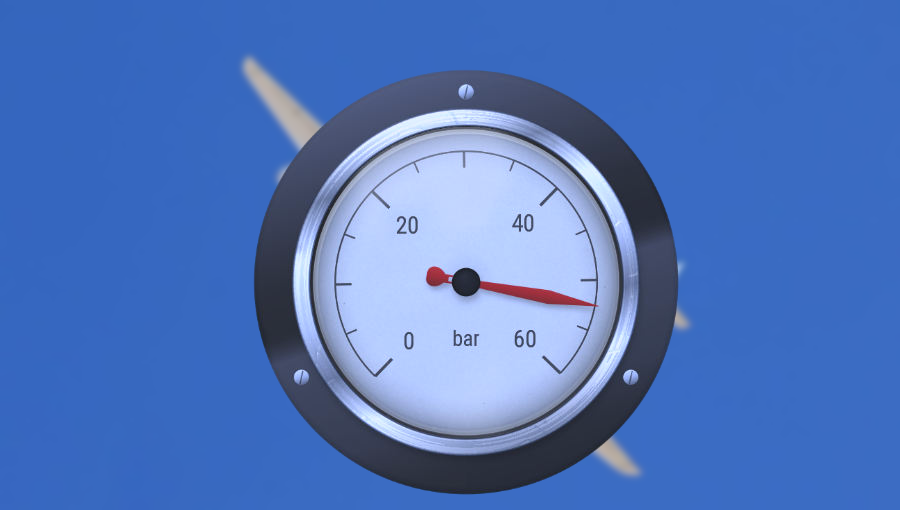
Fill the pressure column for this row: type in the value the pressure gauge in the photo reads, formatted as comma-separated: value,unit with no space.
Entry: 52.5,bar
